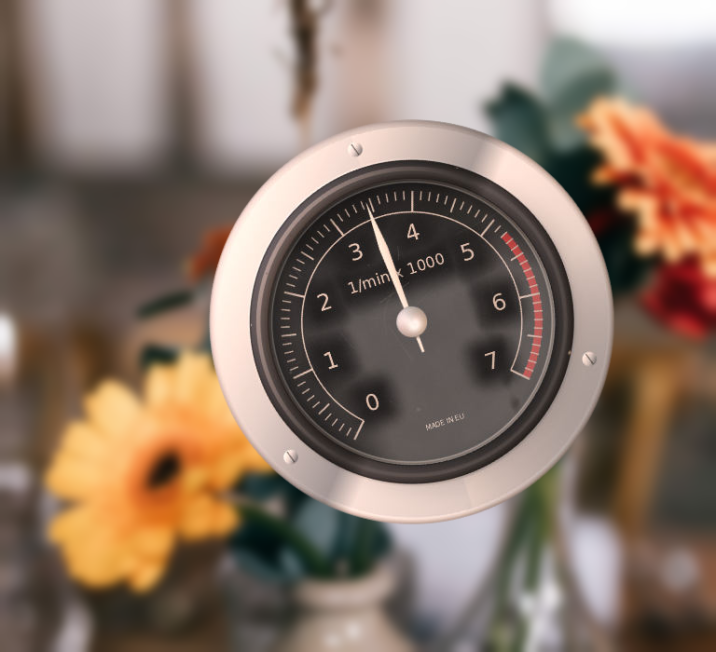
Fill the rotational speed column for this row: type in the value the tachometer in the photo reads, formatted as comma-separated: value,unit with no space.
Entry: 3450,rpm
